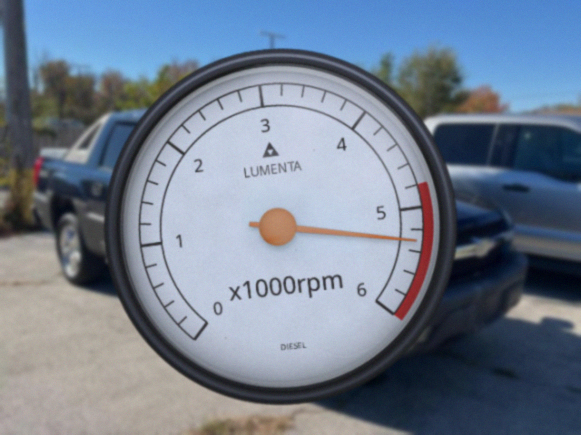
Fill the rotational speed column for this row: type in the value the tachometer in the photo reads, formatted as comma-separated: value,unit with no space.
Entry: 5300,rpm
